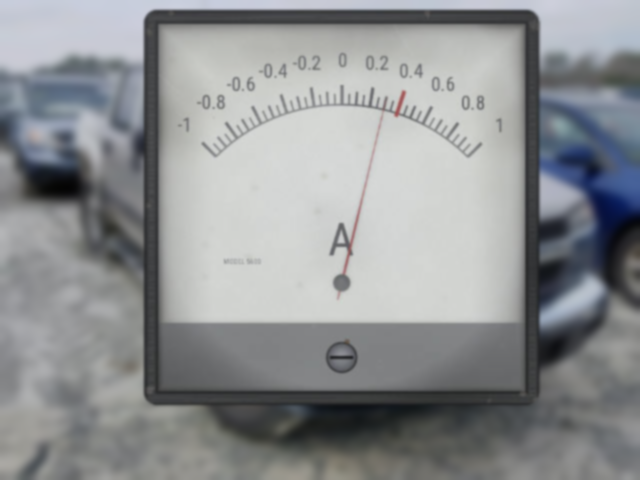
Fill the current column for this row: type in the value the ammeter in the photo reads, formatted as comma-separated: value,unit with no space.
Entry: 0.3,A
